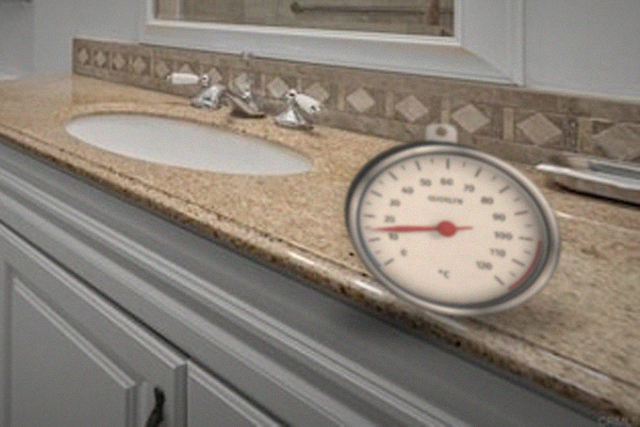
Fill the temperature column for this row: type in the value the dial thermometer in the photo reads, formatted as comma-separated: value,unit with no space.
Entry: 15,°C
